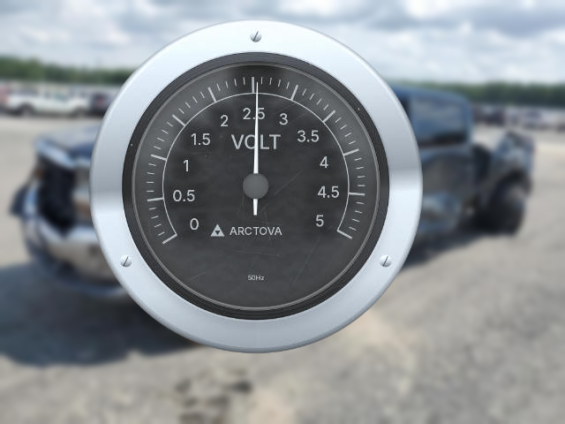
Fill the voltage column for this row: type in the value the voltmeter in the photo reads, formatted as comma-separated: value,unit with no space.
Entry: 2.55,V
